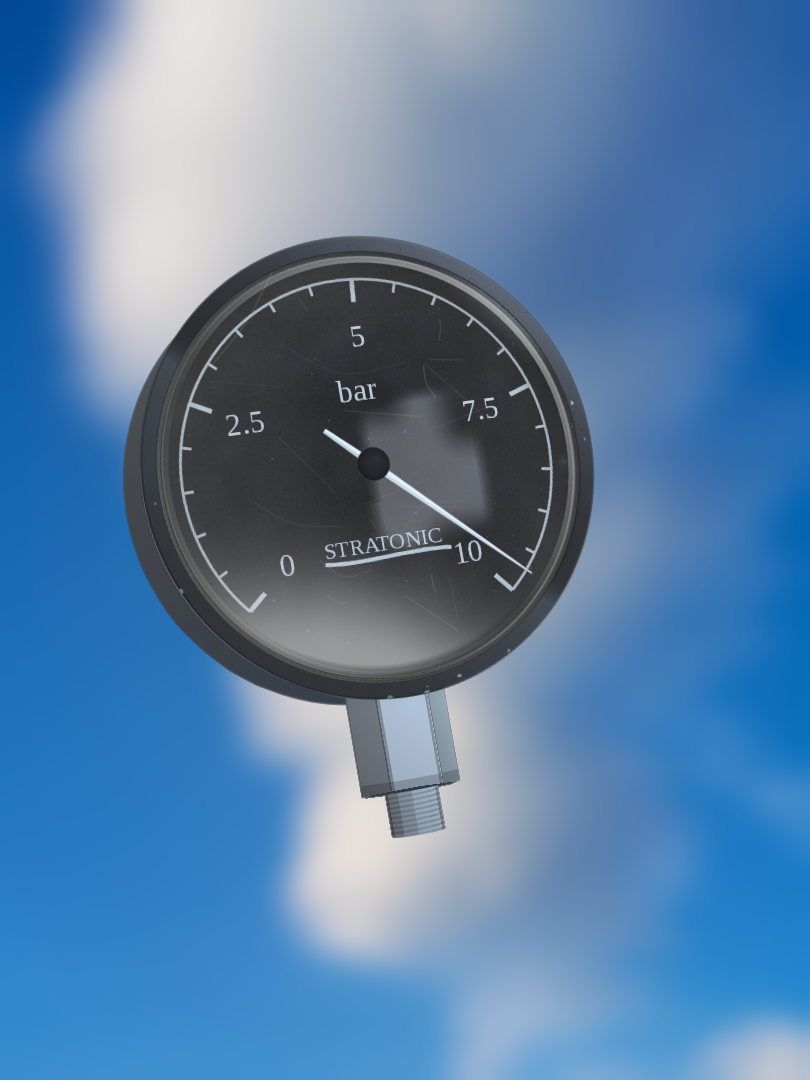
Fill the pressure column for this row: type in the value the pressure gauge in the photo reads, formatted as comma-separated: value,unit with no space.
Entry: 9.75,bar
